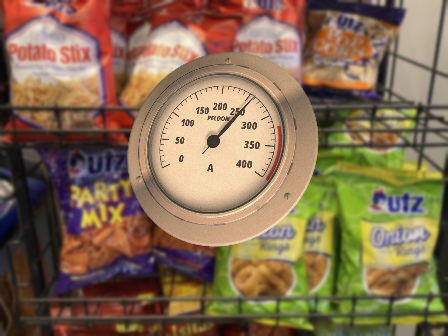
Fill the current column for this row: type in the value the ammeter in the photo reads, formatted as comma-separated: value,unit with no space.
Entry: 260,A
